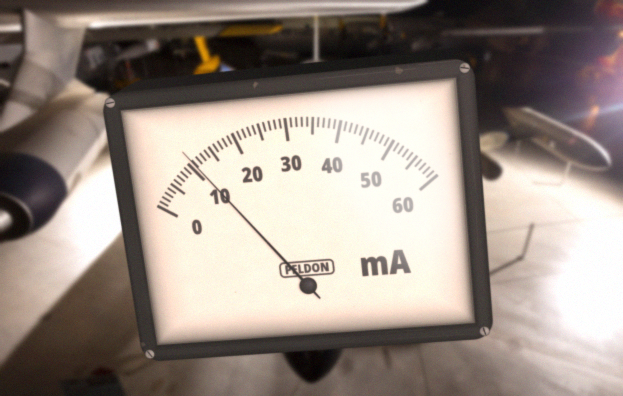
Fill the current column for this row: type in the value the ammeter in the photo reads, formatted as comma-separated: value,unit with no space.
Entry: 11,mA
